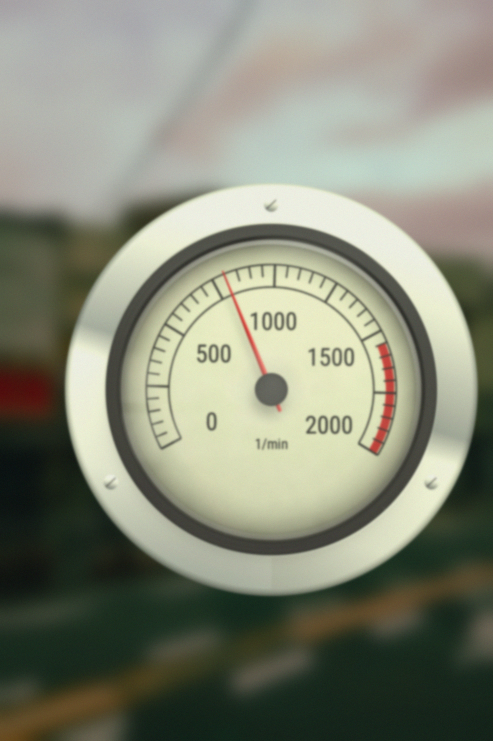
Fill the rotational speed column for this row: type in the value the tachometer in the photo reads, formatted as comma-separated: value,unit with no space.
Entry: 800,rpm
